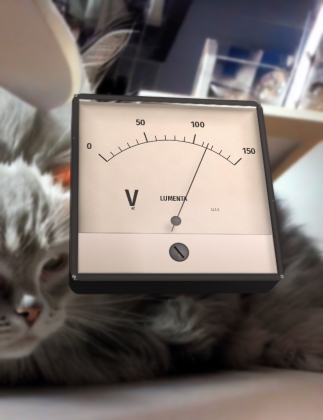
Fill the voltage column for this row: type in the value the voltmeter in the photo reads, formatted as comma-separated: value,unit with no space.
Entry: 115,V
